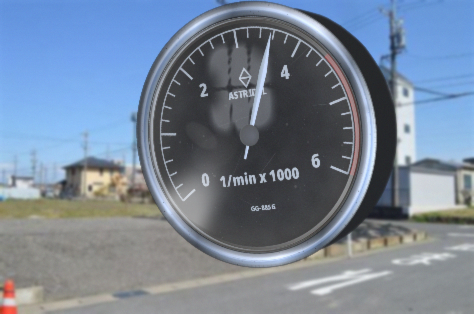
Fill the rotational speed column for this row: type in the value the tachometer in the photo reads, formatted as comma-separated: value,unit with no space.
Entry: 3600,rpm
